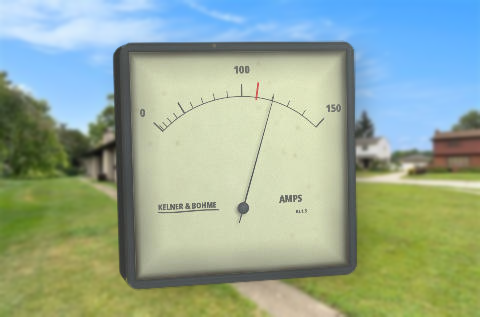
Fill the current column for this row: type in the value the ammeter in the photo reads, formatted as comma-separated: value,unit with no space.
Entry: 120,A
